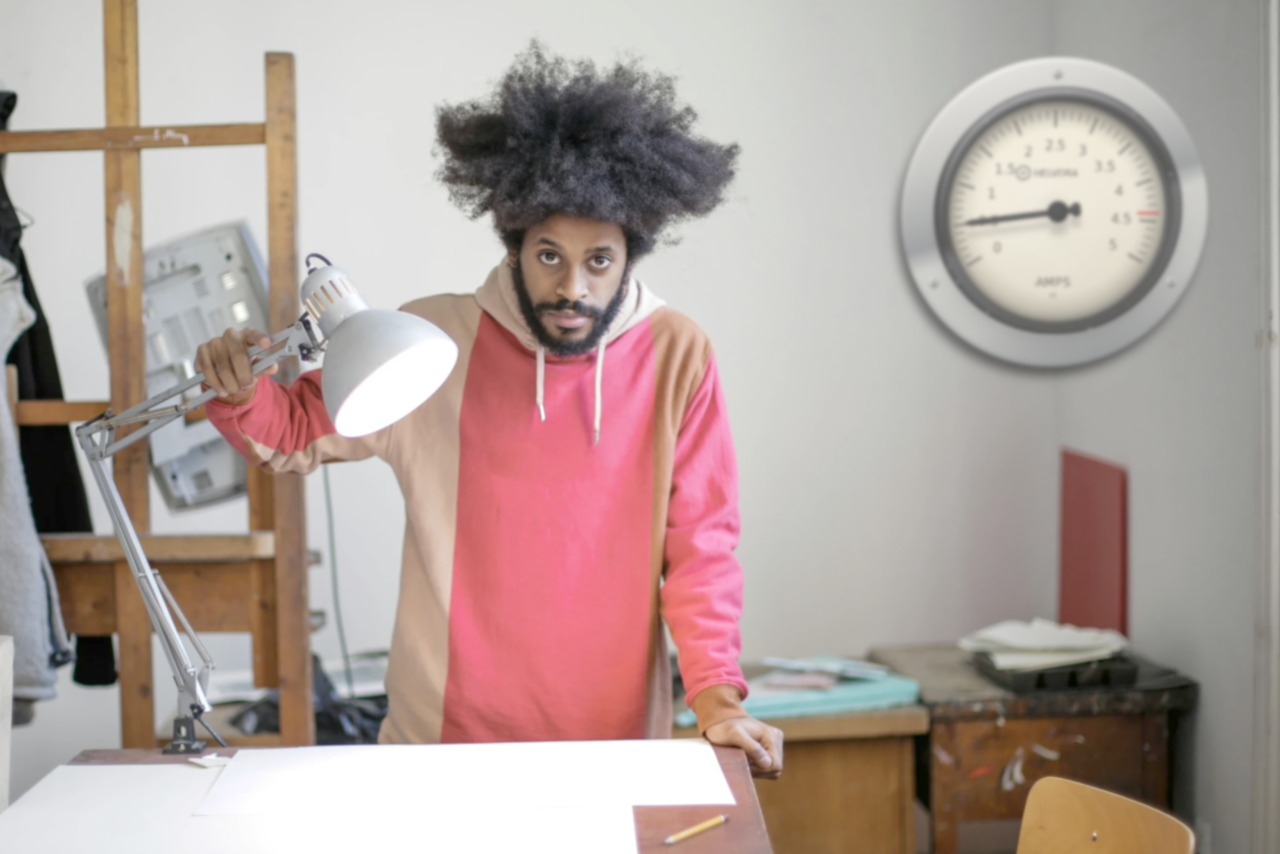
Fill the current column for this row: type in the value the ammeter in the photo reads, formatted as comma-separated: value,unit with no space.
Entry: 0.5,A
